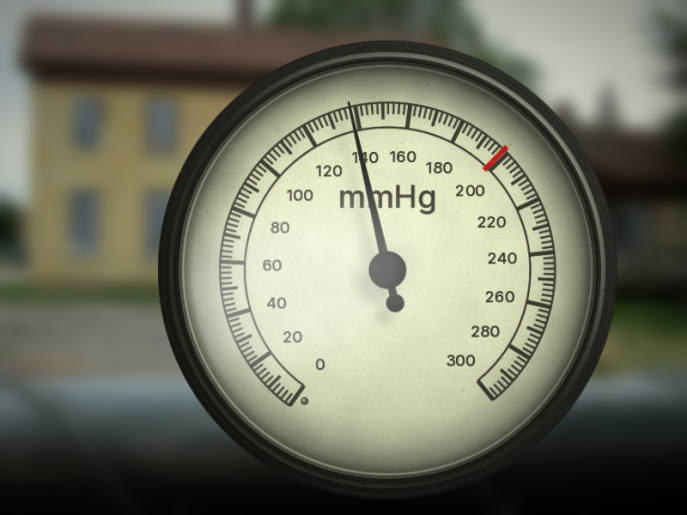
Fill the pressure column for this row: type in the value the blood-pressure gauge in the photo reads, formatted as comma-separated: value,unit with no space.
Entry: 138,mmHg
